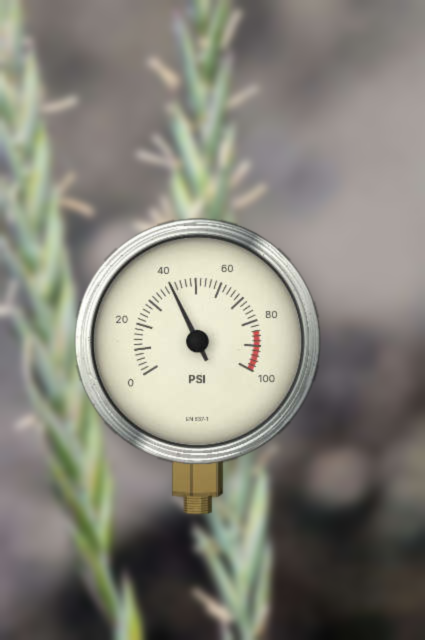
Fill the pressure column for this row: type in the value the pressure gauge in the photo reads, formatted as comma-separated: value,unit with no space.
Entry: 40,psi
